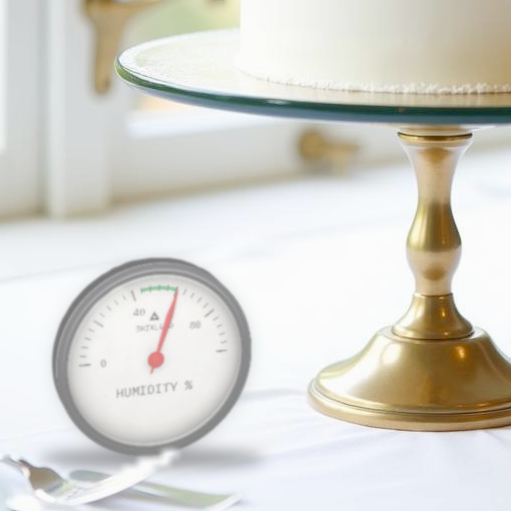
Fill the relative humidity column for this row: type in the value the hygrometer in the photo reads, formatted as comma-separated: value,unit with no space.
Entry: 60,%
